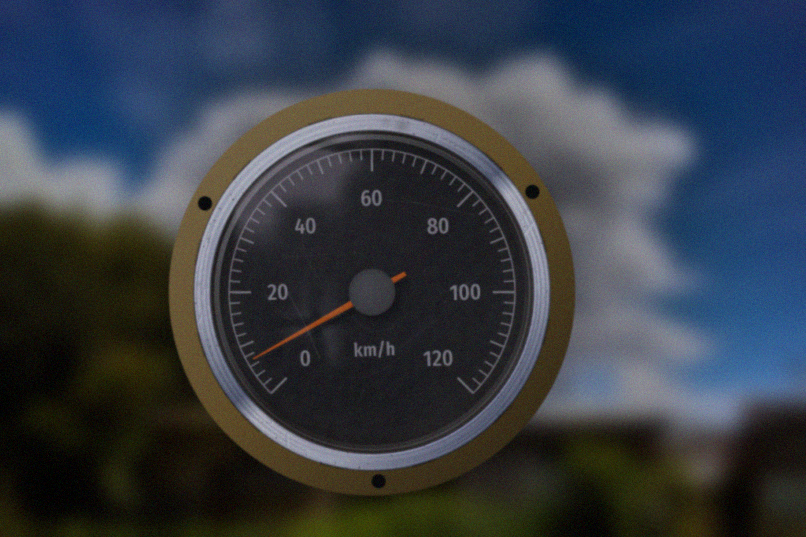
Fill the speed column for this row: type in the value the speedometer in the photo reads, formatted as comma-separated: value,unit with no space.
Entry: 7,km/h
